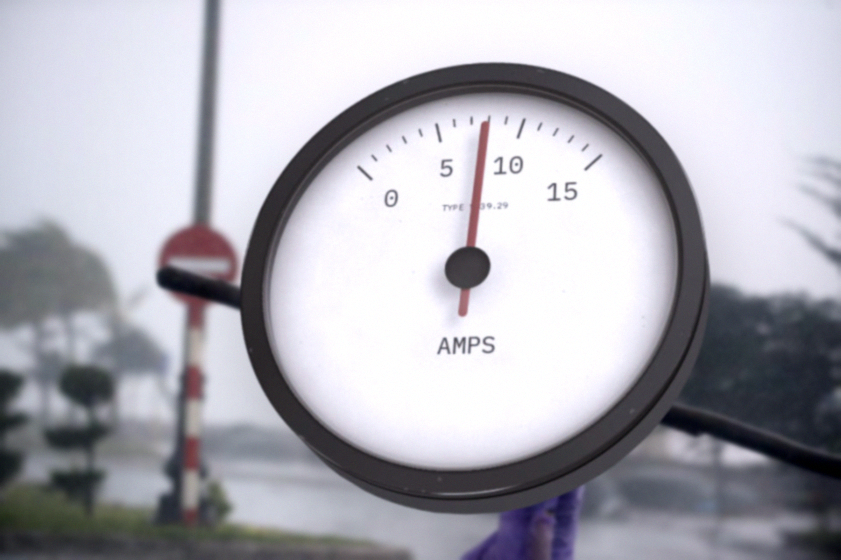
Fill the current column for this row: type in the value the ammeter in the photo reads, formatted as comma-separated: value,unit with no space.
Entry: 8,A
